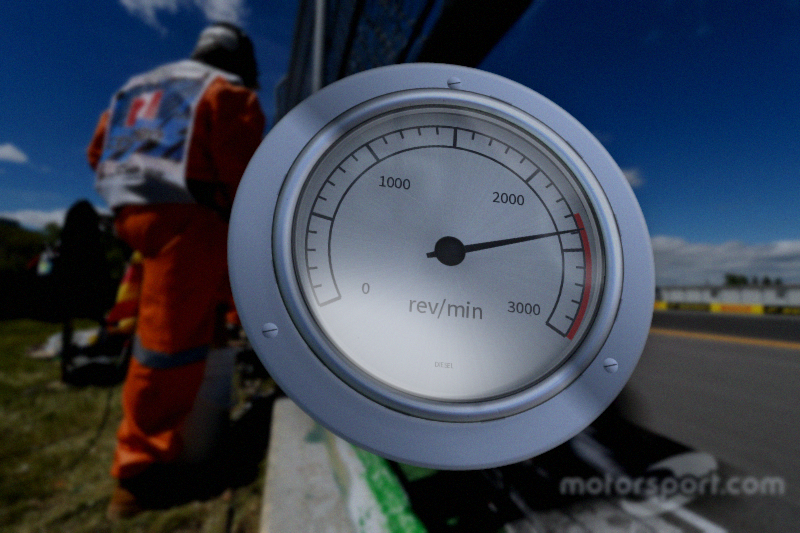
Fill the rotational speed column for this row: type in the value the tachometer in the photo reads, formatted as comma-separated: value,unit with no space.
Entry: 2400,rpm
